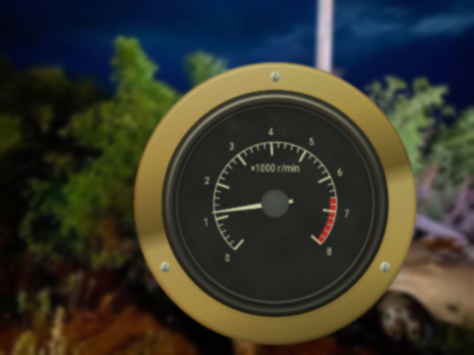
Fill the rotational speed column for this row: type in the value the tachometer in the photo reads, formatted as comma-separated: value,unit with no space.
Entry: 1200,rpm
